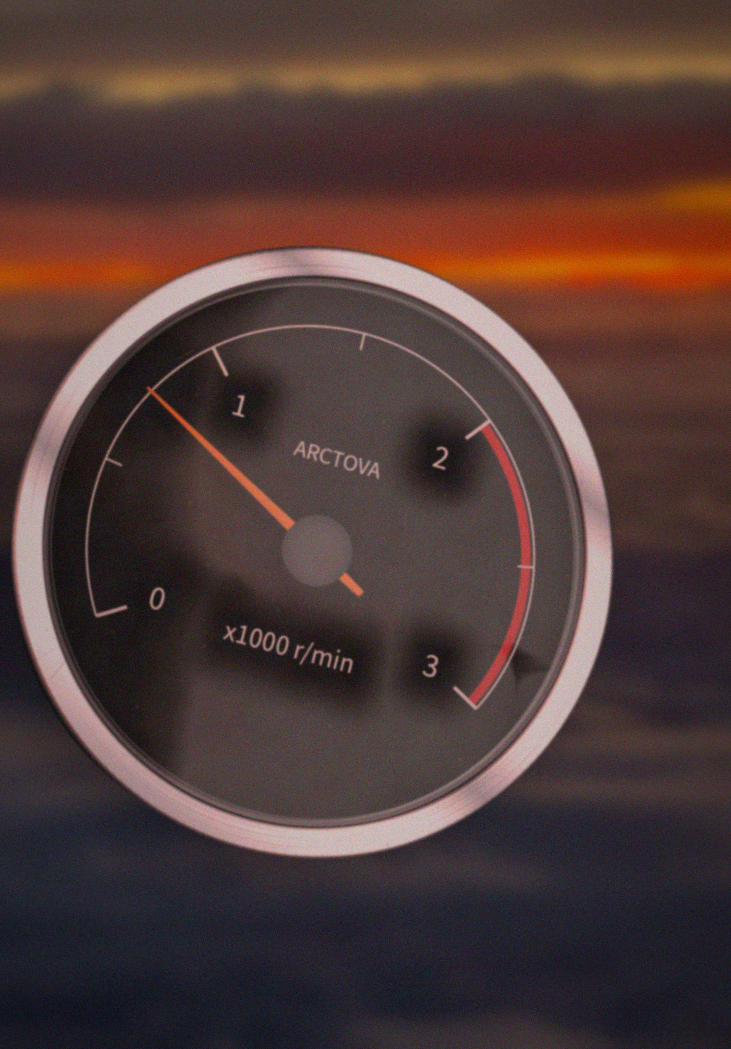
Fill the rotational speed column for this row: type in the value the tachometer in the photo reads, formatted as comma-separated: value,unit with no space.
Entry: 750,rpm
